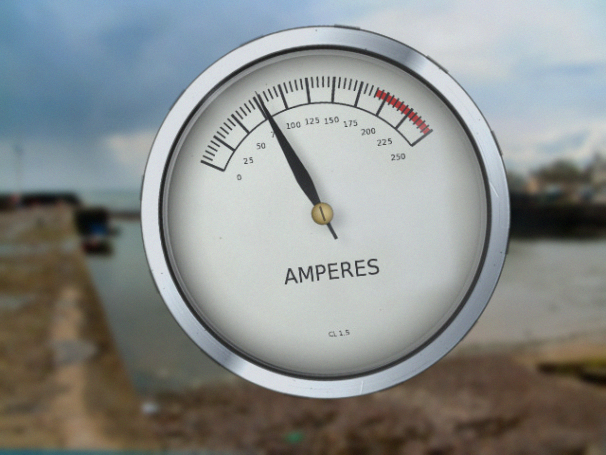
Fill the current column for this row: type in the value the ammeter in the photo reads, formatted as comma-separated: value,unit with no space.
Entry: 80,A
